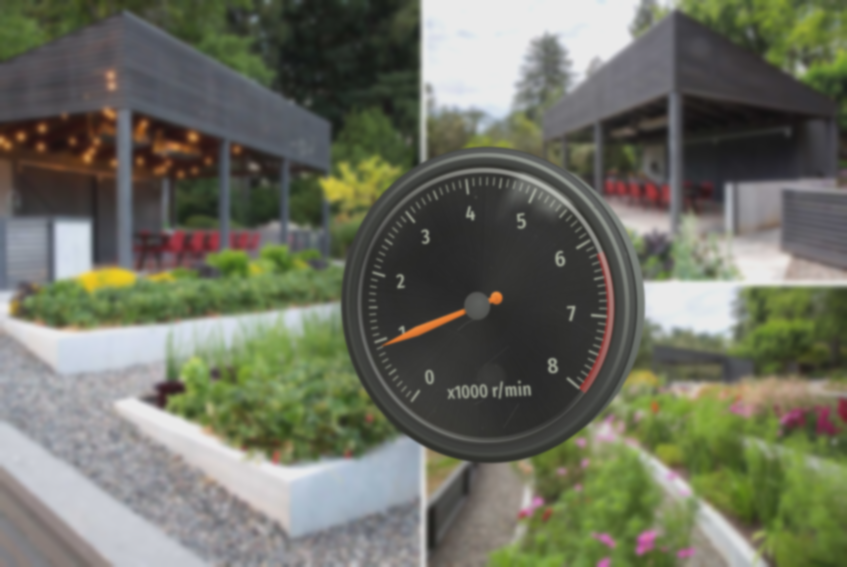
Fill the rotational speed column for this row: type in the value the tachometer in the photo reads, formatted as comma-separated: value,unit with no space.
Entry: 900,rpm
